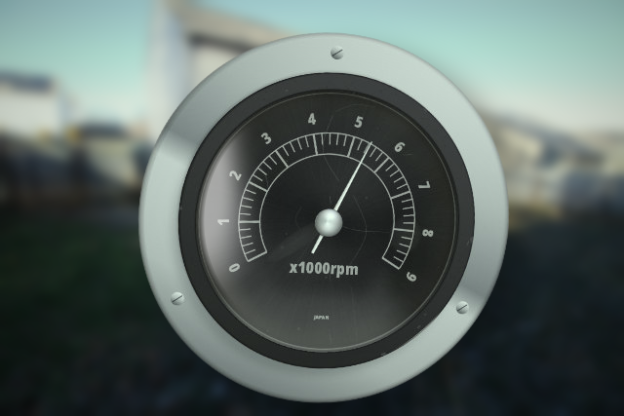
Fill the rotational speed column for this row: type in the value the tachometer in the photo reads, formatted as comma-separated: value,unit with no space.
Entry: 5400,rpm
